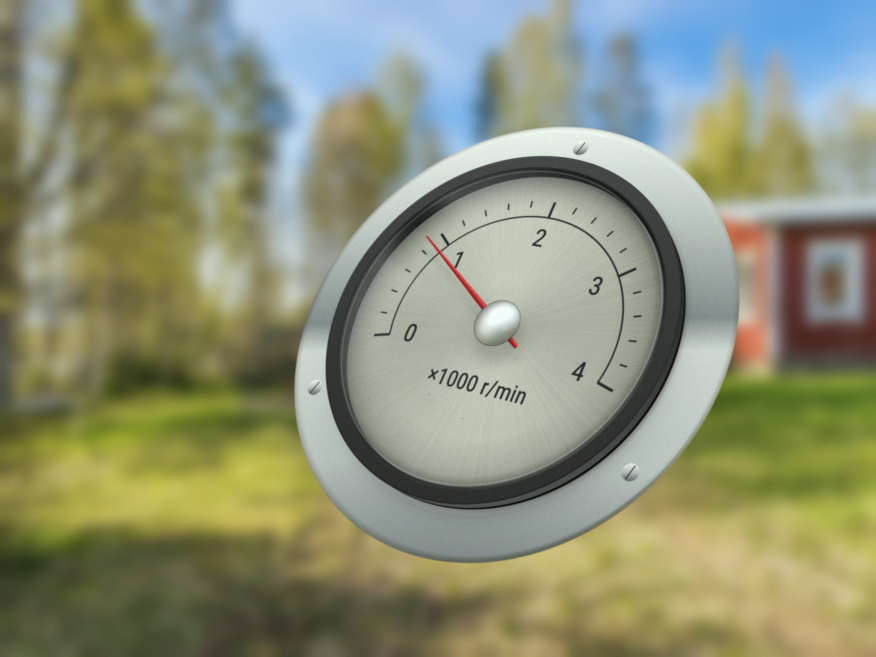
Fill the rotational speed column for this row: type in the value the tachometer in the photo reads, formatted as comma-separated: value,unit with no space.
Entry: 900,rpm
